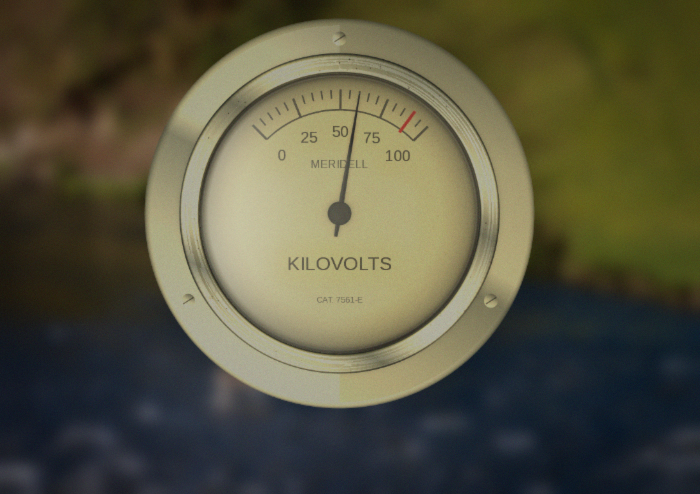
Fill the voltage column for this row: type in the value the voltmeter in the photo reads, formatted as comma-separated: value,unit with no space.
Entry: 60,kV
